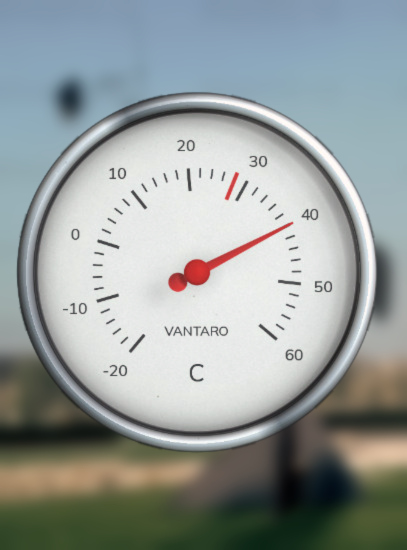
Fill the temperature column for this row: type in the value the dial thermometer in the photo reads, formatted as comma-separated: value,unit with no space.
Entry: 40,°C
